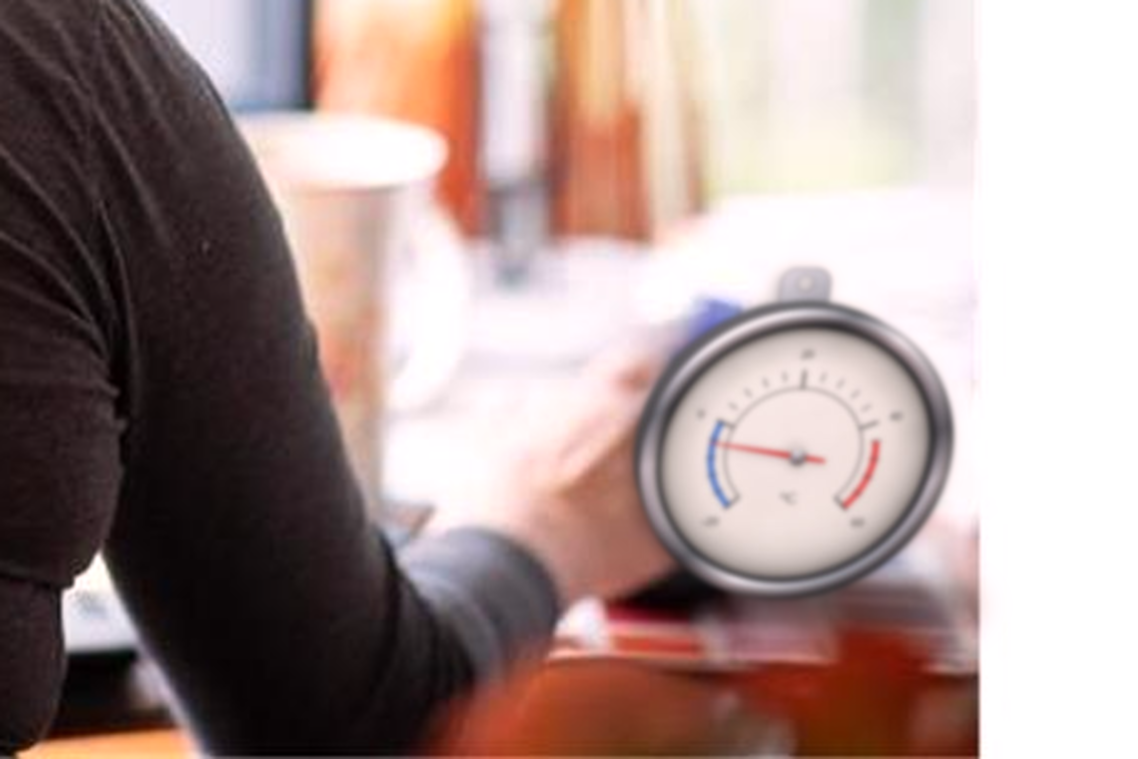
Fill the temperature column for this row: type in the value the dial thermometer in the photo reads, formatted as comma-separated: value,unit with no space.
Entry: -4,°C
